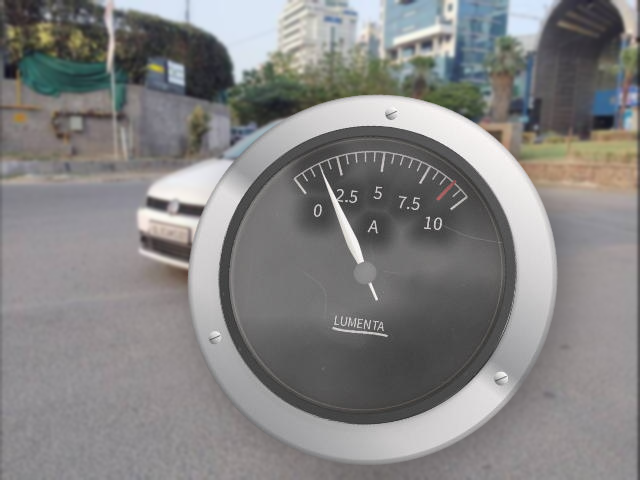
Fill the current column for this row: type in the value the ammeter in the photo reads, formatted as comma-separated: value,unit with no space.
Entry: 1.5,A
